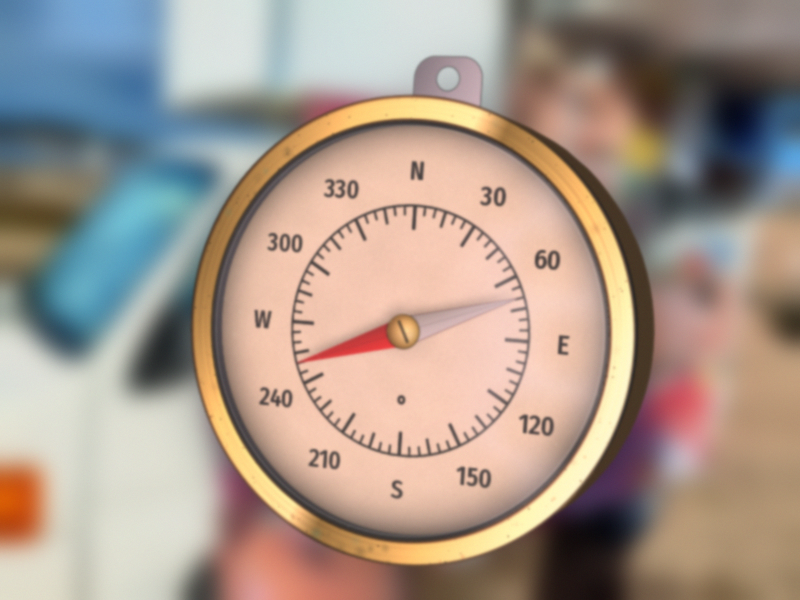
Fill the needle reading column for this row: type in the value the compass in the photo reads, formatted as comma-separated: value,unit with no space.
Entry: 250,°
